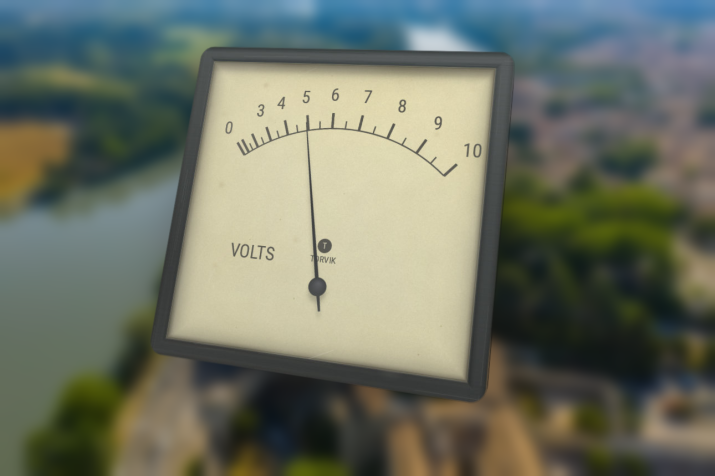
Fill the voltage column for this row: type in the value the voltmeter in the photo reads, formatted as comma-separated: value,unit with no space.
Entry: 5,V
